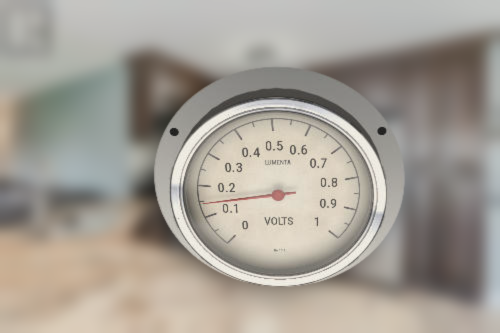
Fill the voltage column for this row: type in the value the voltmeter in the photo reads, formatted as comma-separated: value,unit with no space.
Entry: 0.15,V
